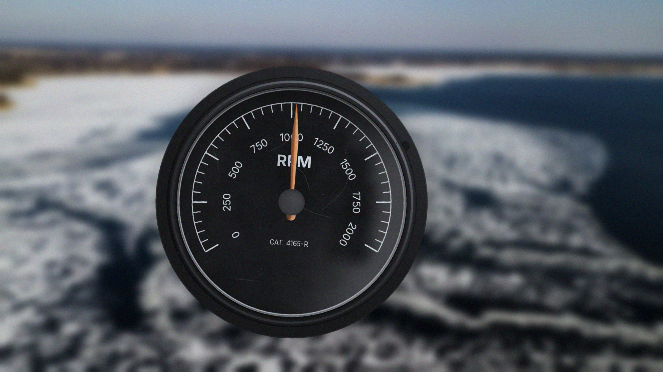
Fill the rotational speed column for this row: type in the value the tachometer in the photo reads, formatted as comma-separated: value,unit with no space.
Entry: 1025,rpm
